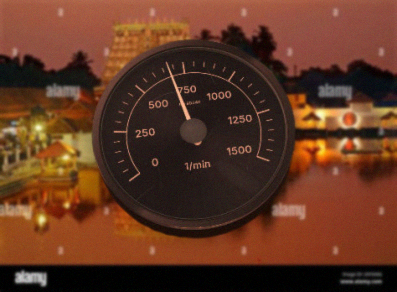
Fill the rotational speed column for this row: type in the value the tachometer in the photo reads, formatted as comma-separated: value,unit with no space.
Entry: 675,rpm
